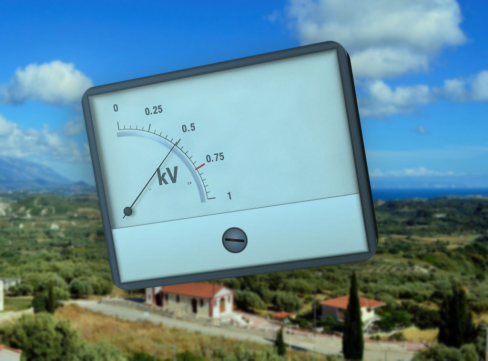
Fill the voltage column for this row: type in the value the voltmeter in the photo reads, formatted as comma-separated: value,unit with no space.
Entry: 0.5,kV
